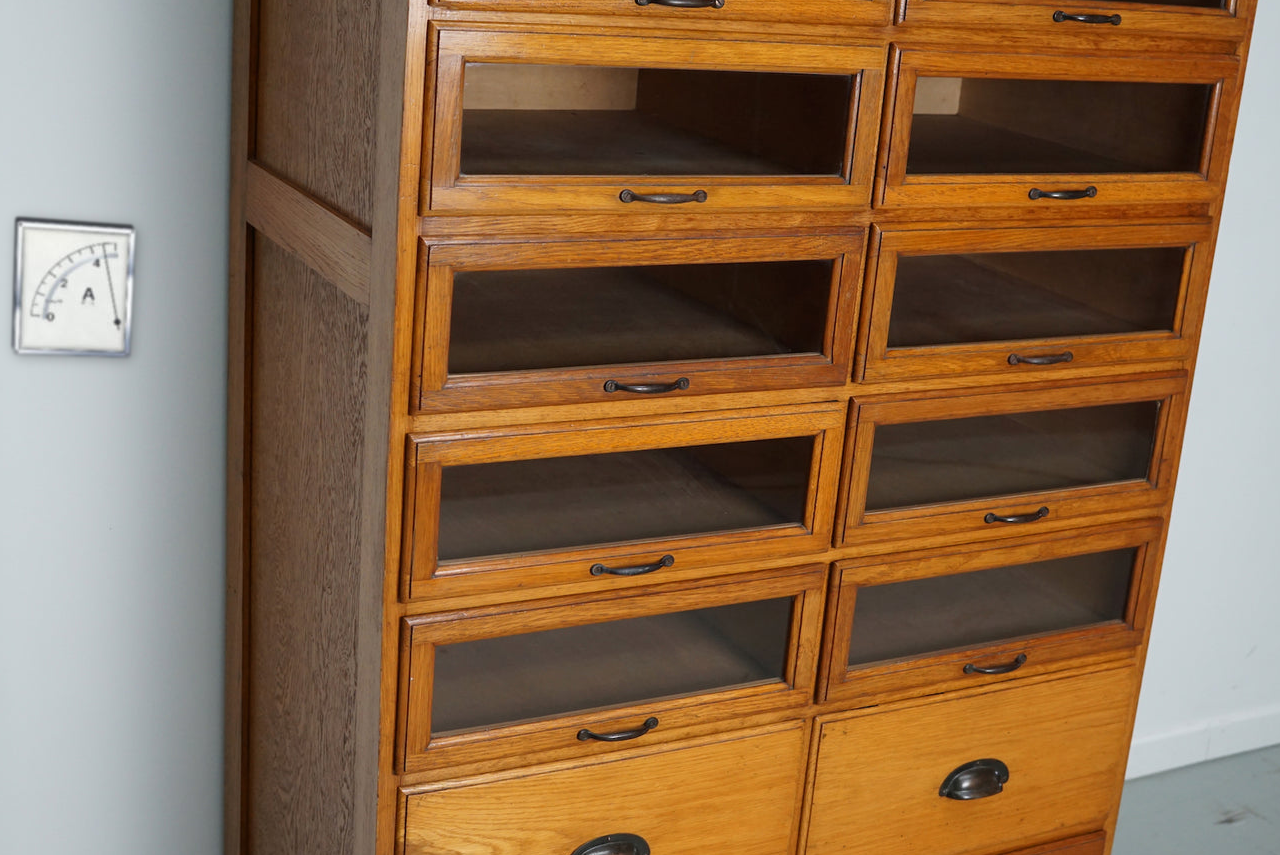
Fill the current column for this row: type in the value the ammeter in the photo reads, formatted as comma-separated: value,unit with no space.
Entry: 4.5,A
